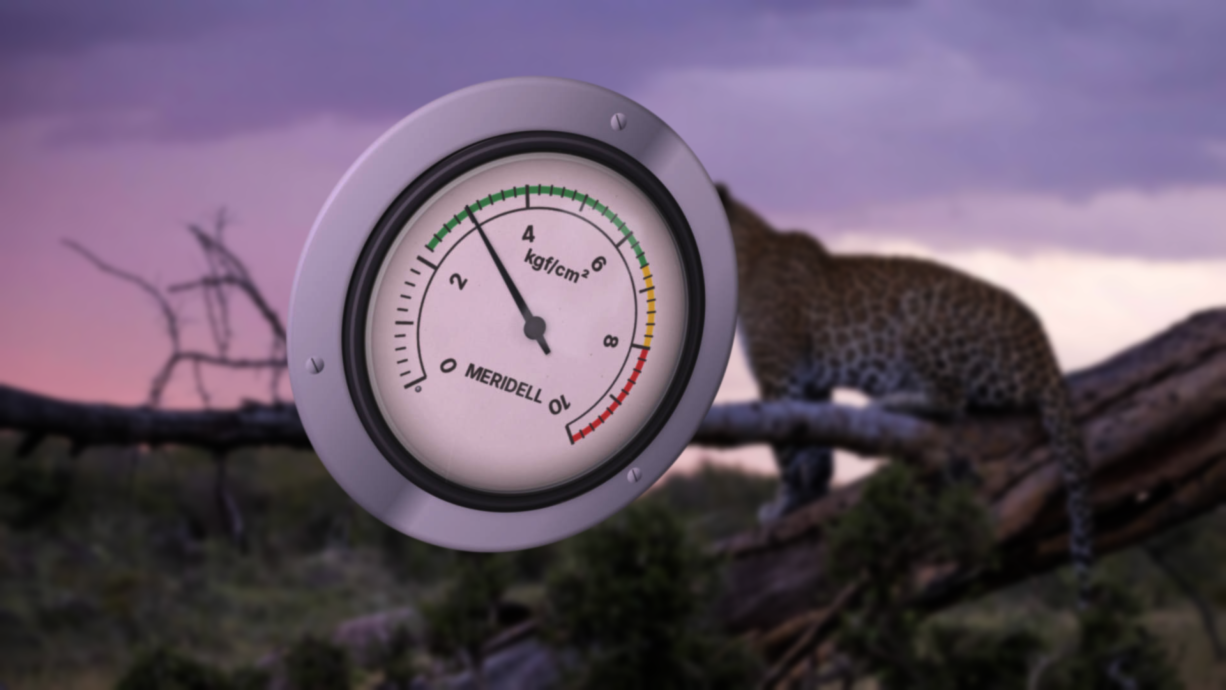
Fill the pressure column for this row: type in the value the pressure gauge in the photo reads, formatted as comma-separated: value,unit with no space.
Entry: 3,kg/cm²
